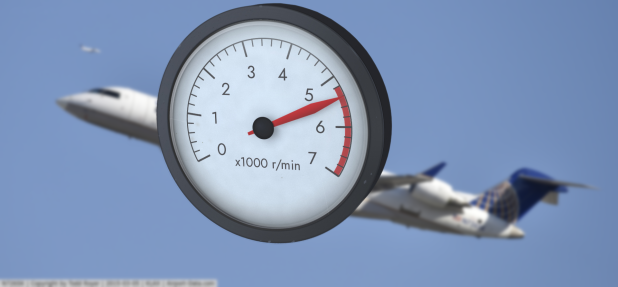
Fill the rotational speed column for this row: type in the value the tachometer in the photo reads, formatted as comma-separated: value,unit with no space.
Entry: 5400,rpm
